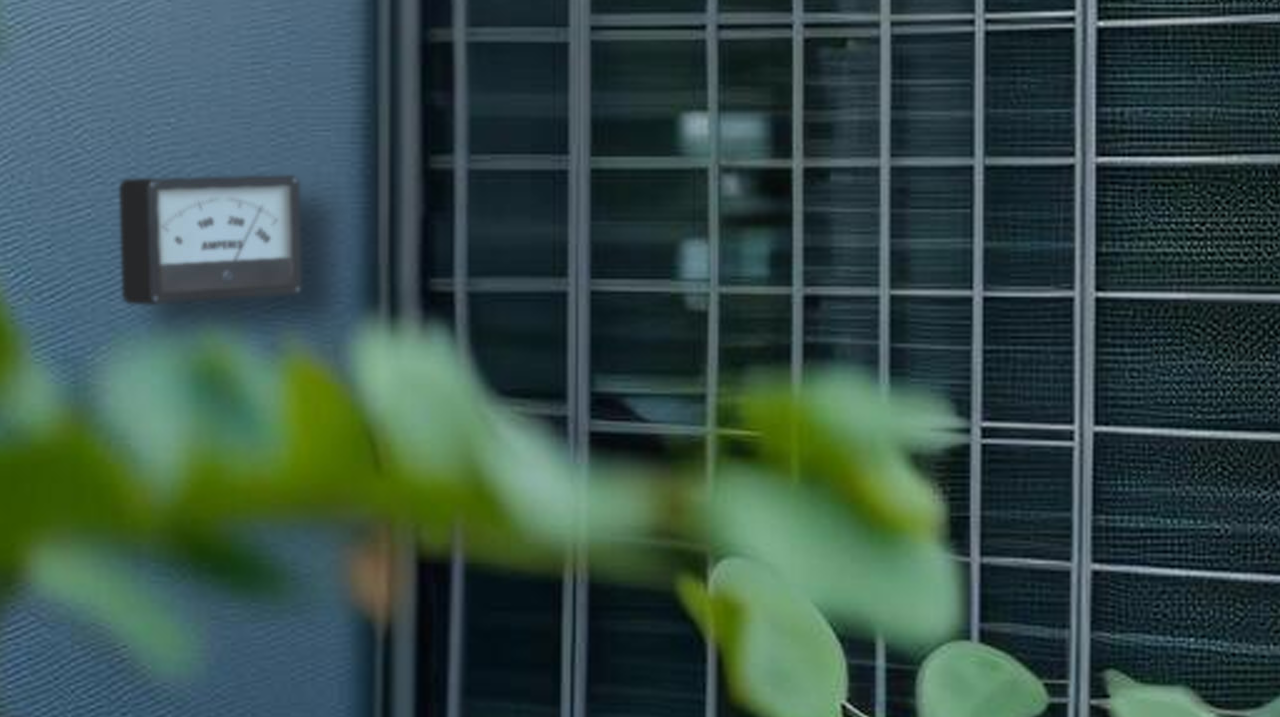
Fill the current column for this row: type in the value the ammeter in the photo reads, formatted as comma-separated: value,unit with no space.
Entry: 250,A
